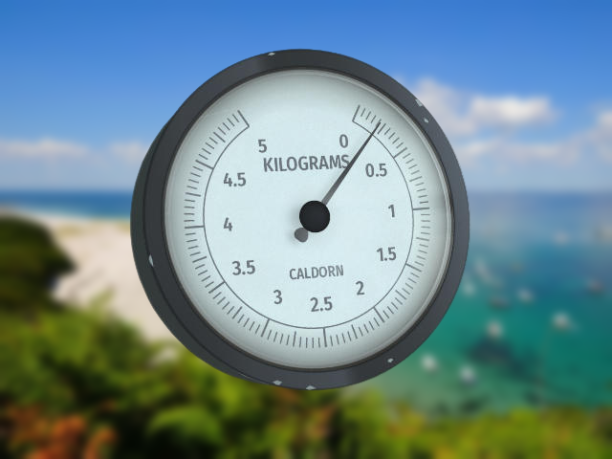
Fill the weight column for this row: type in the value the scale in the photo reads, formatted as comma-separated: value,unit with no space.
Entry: 0.2,kg
